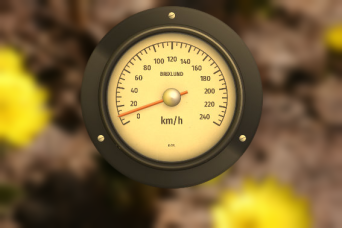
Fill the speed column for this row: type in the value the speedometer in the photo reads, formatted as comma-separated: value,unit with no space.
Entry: 10,km/h
